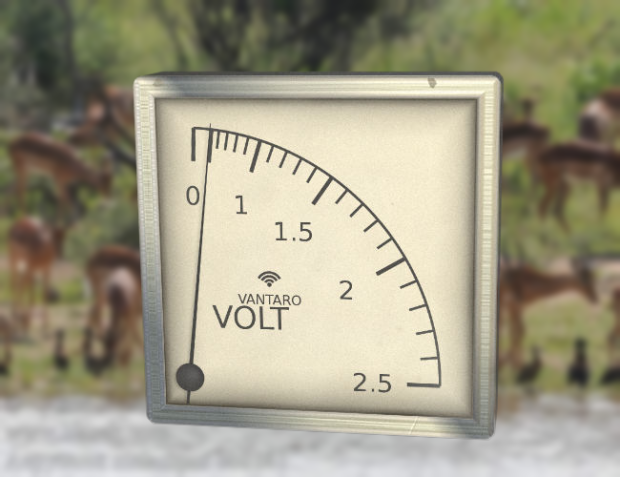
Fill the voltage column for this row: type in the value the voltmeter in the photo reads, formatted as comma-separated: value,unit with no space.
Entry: 0.5,V
